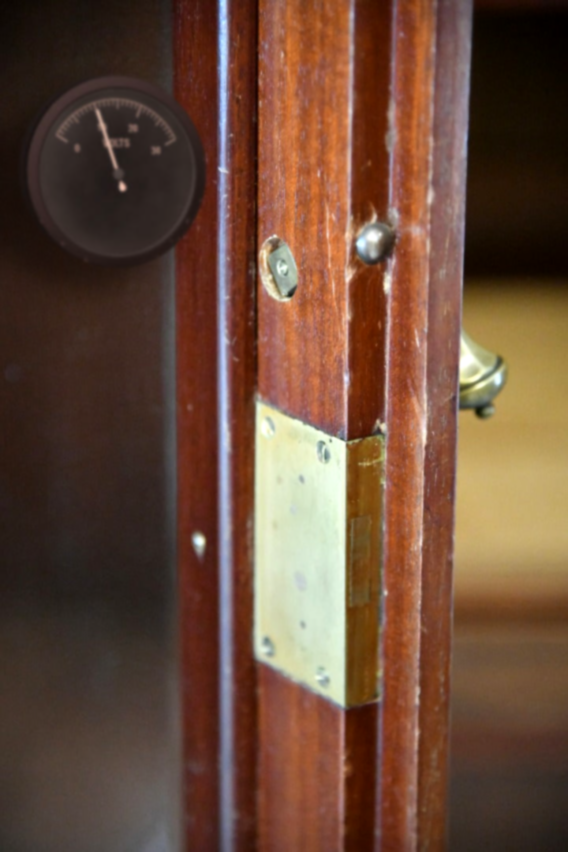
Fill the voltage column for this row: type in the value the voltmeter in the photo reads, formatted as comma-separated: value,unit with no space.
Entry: 10,V
